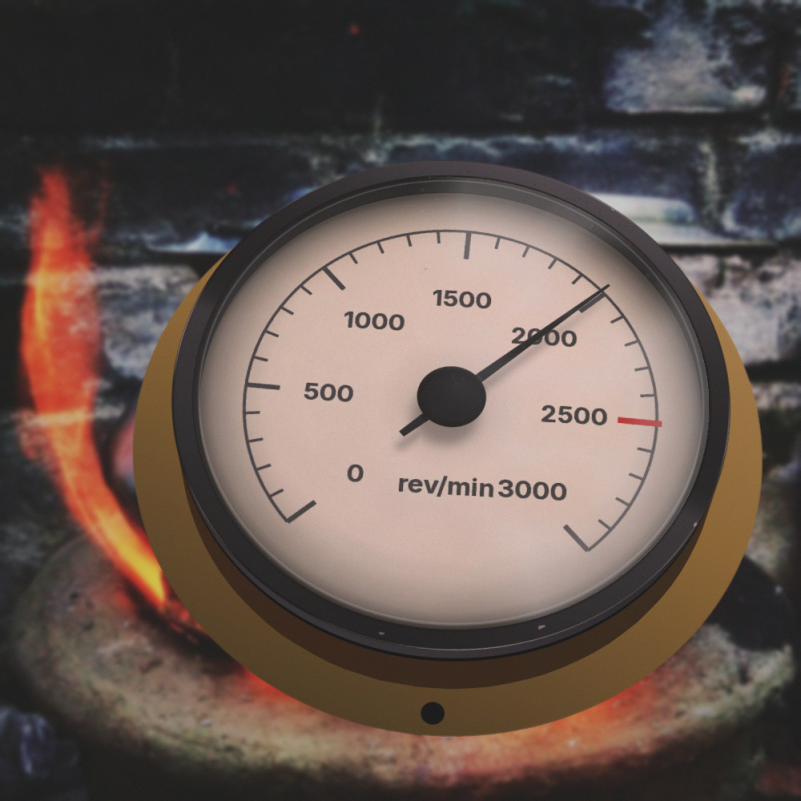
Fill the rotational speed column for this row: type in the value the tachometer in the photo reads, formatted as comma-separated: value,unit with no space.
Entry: 2000,rpm
